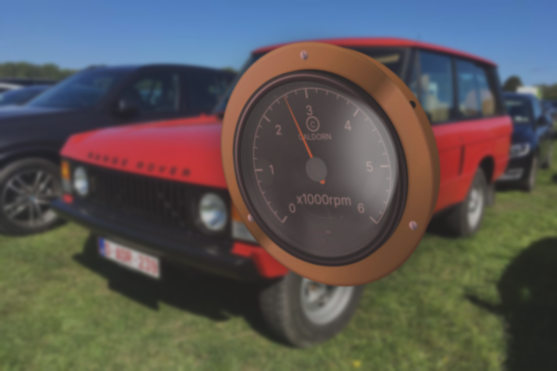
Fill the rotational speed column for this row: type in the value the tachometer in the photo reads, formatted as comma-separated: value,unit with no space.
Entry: 2600,rpm
